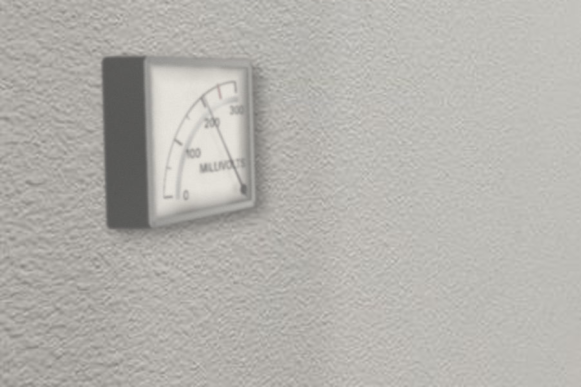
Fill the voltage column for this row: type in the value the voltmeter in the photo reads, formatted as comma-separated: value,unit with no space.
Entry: 200,mV
